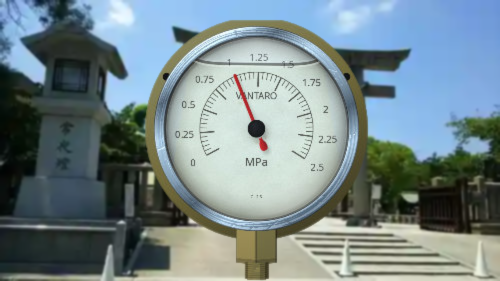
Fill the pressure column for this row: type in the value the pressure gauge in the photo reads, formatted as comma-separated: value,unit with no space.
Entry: 1,MPa
